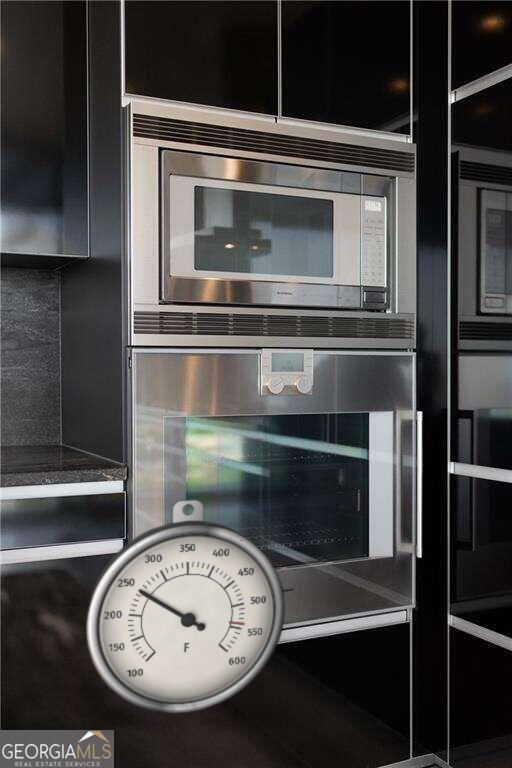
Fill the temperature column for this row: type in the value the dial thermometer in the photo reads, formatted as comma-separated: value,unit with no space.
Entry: 250,°F
